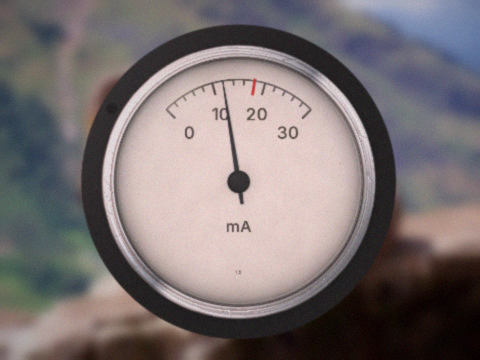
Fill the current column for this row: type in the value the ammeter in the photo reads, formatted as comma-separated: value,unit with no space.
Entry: 12,mA
